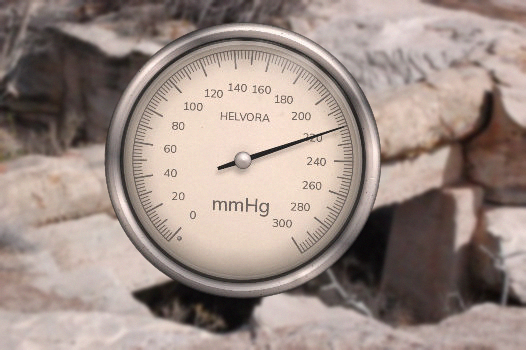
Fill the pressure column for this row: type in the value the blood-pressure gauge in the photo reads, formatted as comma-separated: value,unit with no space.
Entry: 220,mmHg
